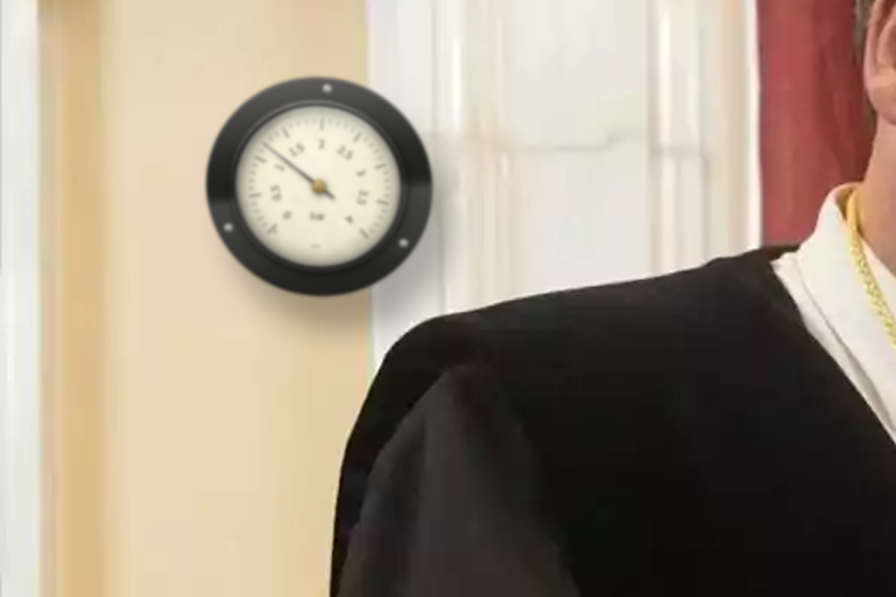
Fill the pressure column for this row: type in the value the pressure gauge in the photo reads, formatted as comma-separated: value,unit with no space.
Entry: 1.2,bar
